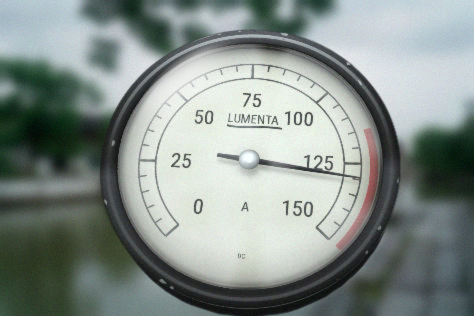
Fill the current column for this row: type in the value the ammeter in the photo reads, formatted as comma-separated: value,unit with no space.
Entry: 130,A
